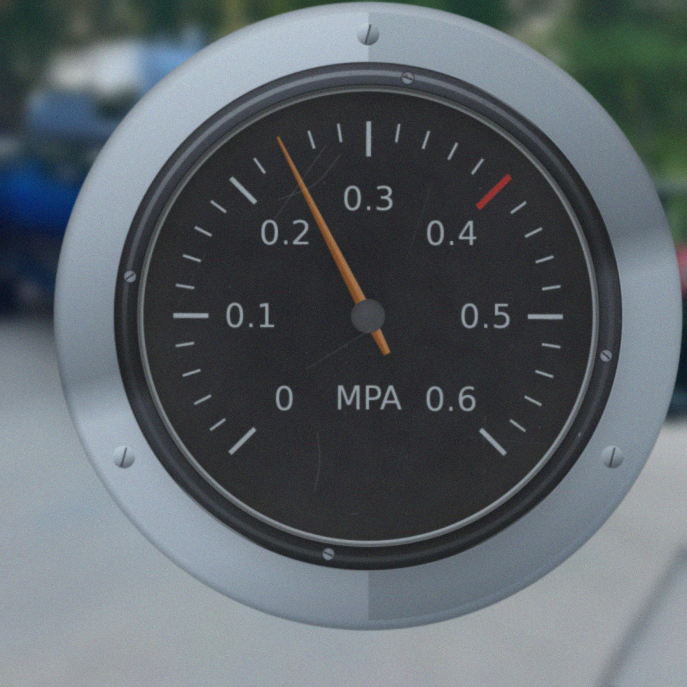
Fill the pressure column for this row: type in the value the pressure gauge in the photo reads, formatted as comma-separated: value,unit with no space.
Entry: 0.24,MPa
